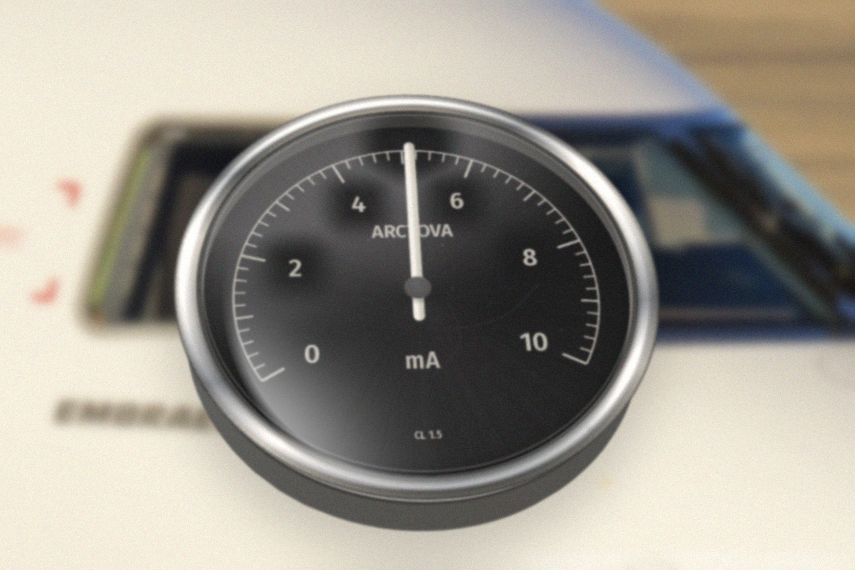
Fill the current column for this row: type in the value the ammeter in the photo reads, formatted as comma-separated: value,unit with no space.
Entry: 5.1,mA
